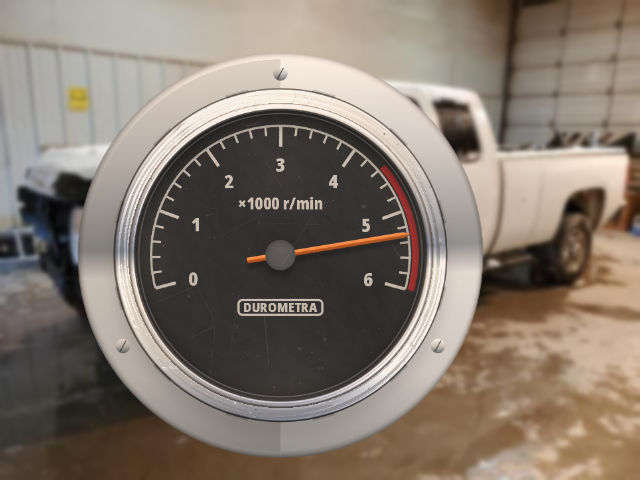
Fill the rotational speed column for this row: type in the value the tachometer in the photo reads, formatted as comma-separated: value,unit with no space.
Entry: 5300,rpm
